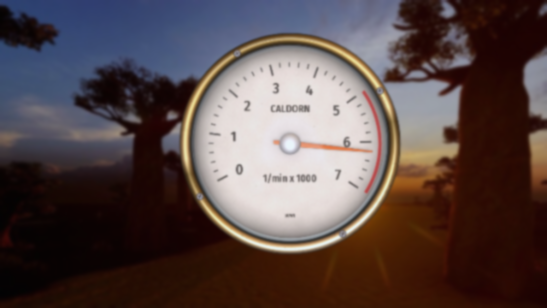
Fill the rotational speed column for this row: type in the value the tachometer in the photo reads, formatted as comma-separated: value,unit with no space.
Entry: 6200,rpm
